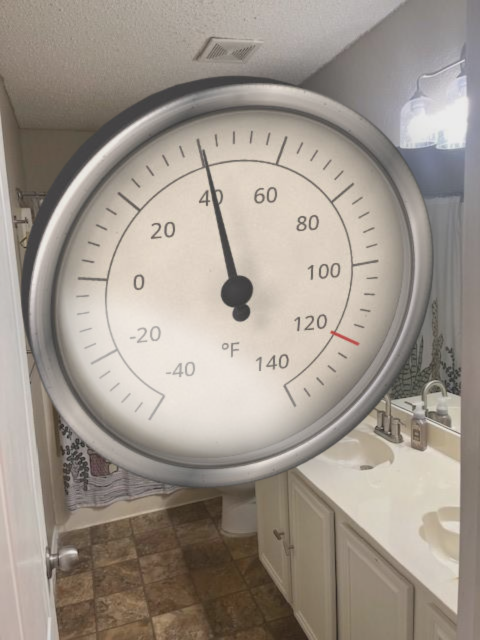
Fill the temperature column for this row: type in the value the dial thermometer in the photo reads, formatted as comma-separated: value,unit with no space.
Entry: 40,°F
